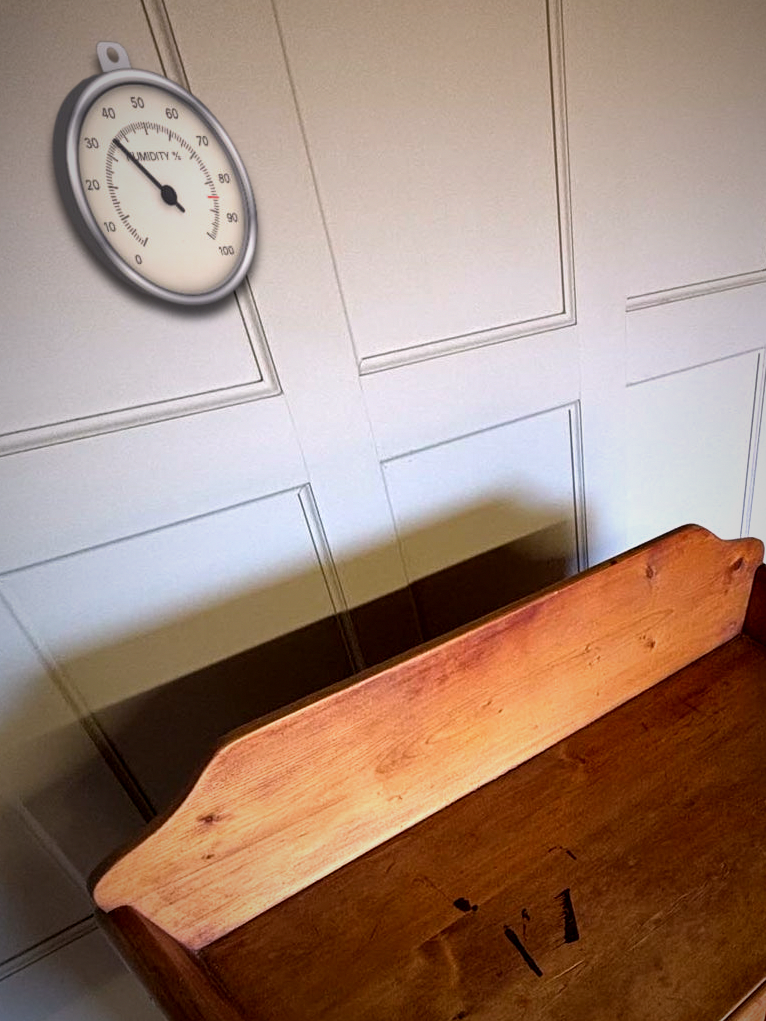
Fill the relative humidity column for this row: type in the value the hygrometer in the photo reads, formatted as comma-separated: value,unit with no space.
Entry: 35,%
